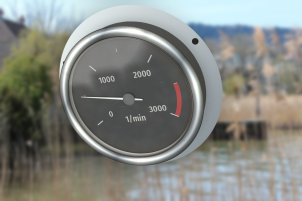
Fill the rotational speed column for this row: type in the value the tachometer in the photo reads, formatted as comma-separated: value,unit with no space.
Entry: 500,rpm
